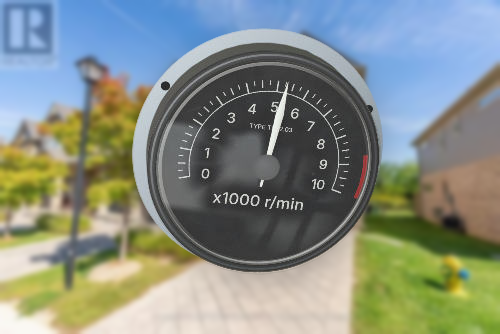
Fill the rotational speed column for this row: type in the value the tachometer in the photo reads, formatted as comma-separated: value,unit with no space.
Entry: 5250,rpm
